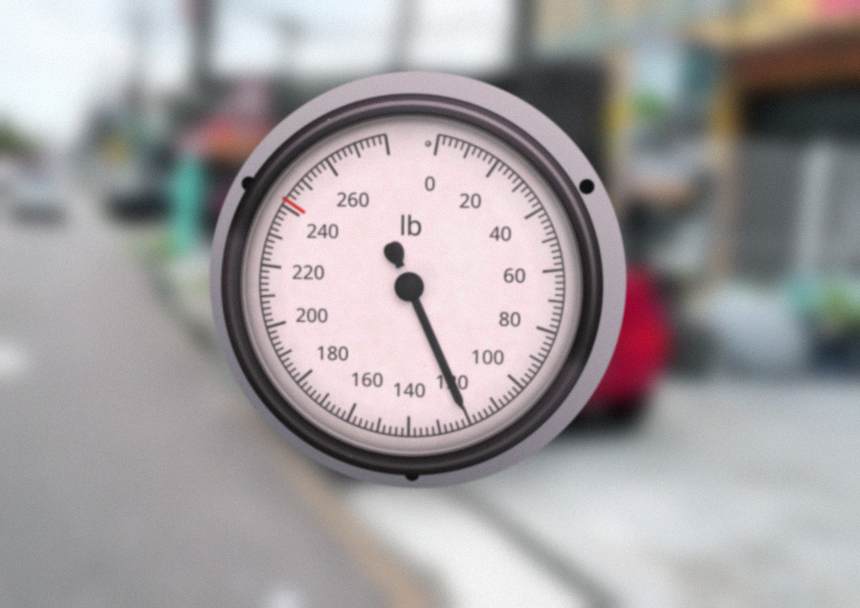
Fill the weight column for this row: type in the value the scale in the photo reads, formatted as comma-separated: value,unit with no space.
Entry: 120,lb
